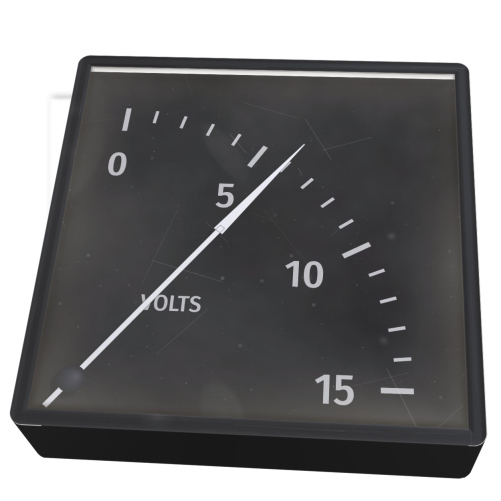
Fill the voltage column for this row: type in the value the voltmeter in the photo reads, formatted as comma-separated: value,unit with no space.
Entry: 6,V
